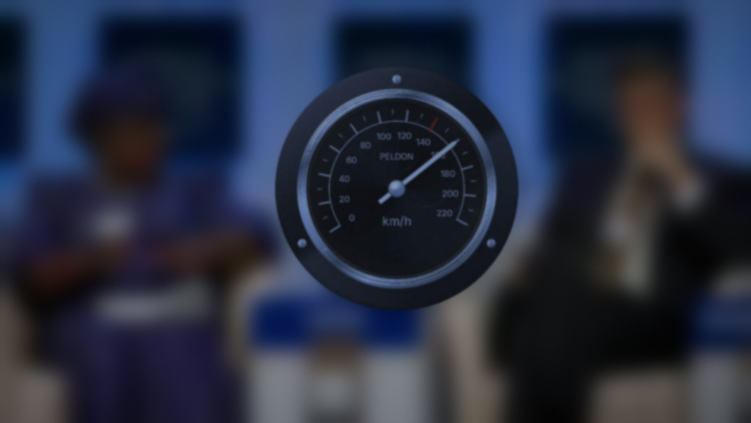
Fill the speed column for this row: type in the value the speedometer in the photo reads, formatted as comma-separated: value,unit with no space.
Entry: 160,km/h
